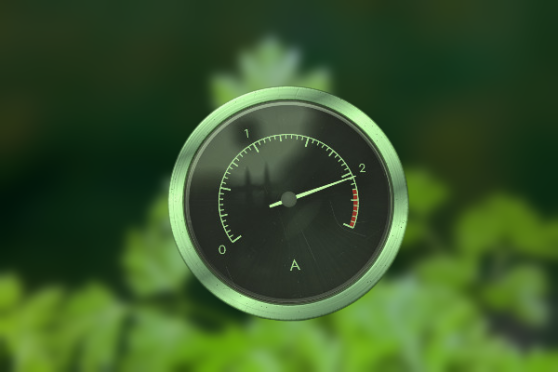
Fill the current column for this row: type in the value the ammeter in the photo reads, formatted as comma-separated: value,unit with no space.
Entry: 2.05,A
